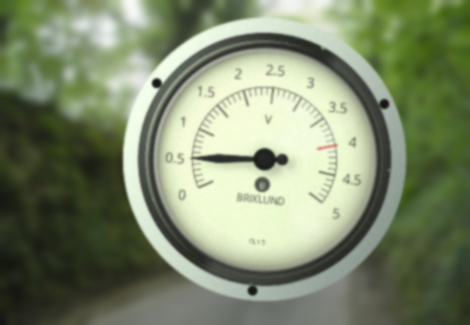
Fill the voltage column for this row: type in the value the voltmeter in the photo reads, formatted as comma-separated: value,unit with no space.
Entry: 0.5,V
